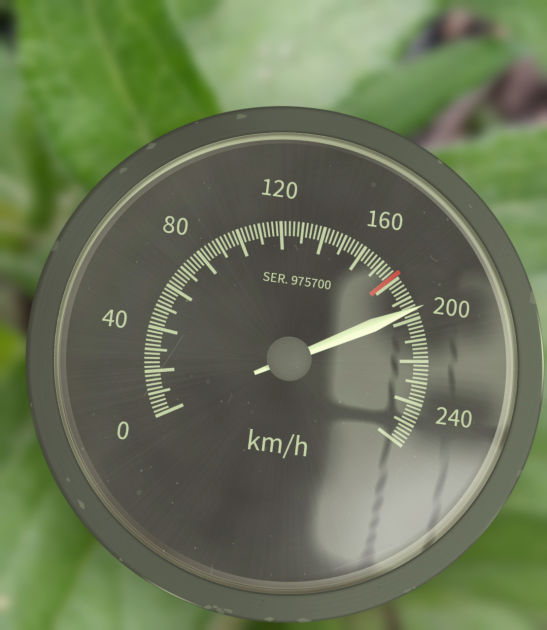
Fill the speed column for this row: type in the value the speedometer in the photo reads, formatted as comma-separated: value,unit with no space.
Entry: 196,km/h
